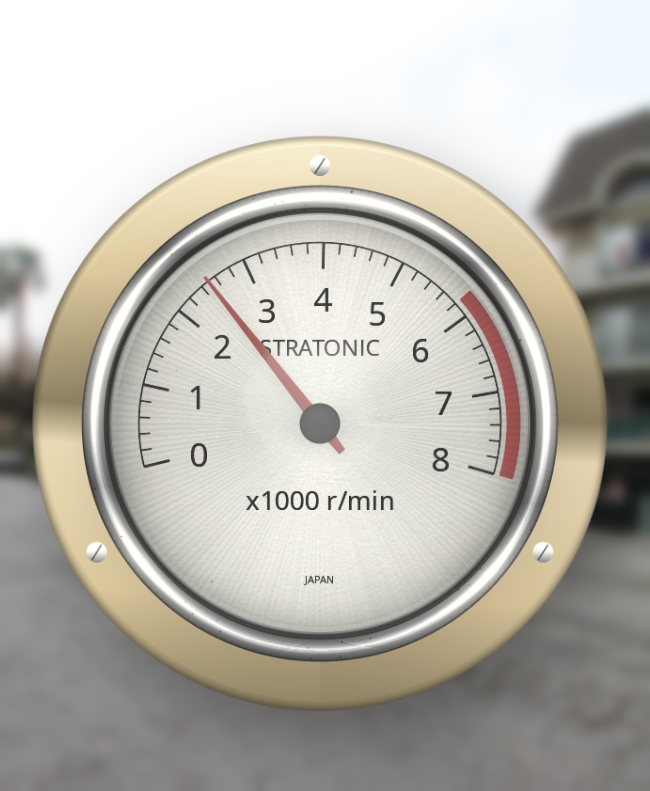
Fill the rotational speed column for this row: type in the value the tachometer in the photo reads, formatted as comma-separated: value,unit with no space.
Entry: 2500,rpm
